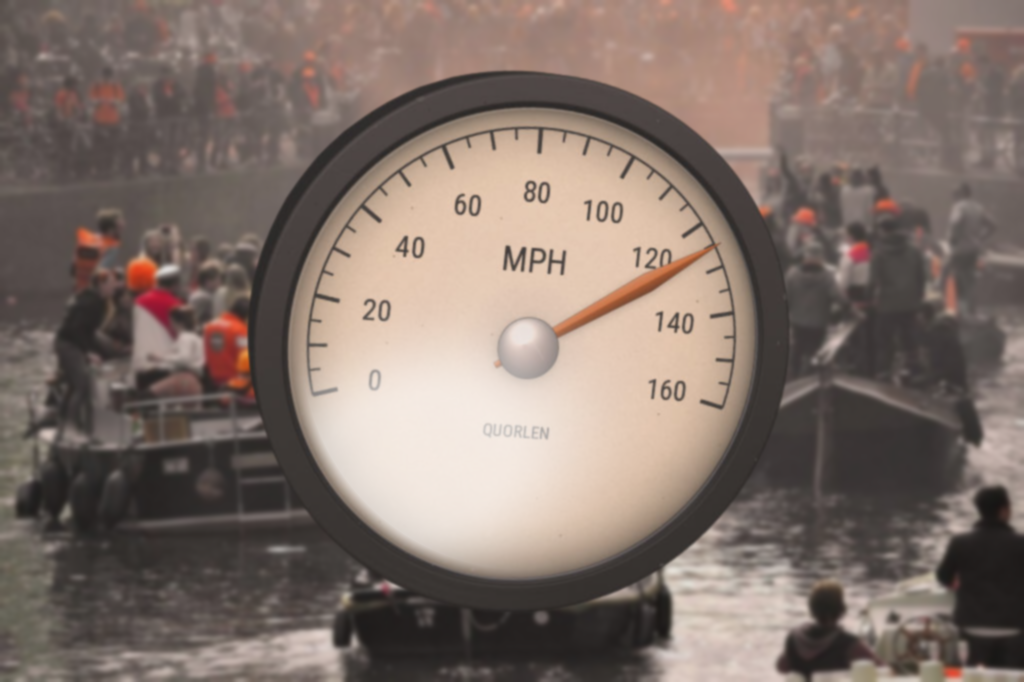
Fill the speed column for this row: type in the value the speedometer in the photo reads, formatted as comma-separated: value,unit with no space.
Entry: 125,mph
